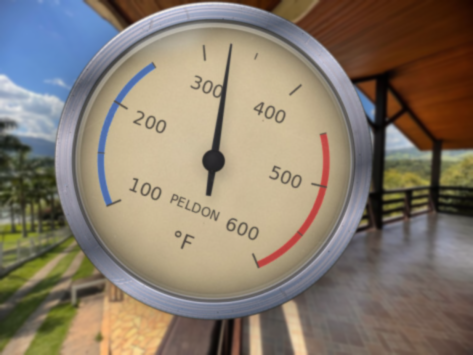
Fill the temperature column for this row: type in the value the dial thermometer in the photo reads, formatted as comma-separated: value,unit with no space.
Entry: 325,°F
